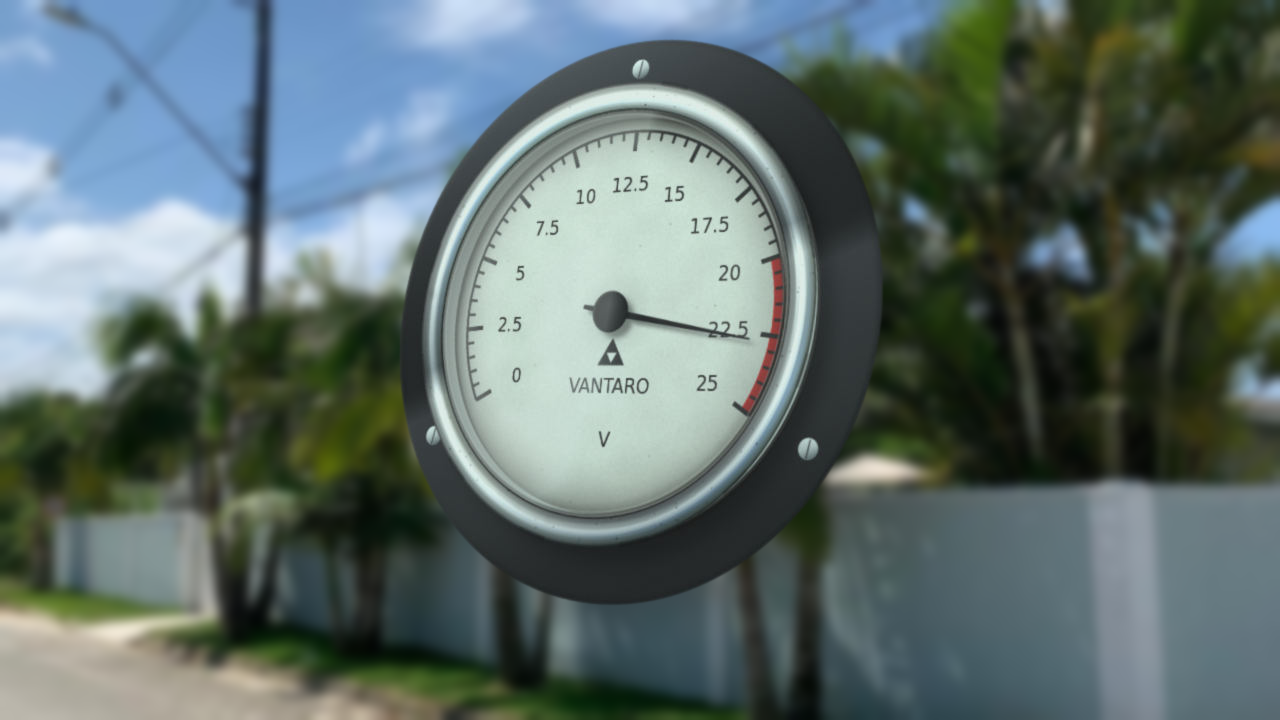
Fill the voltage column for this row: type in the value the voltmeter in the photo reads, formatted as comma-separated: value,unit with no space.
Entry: 22.75,V
